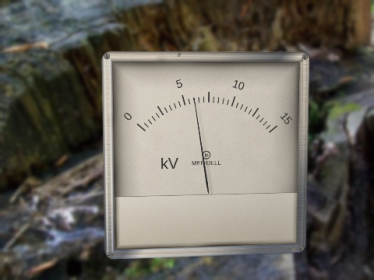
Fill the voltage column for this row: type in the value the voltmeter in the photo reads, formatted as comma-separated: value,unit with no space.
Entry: 6,kV
